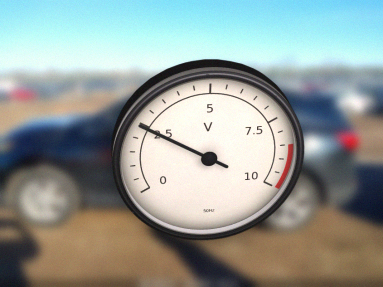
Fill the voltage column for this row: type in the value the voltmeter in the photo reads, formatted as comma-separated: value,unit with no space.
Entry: 2.5,V
